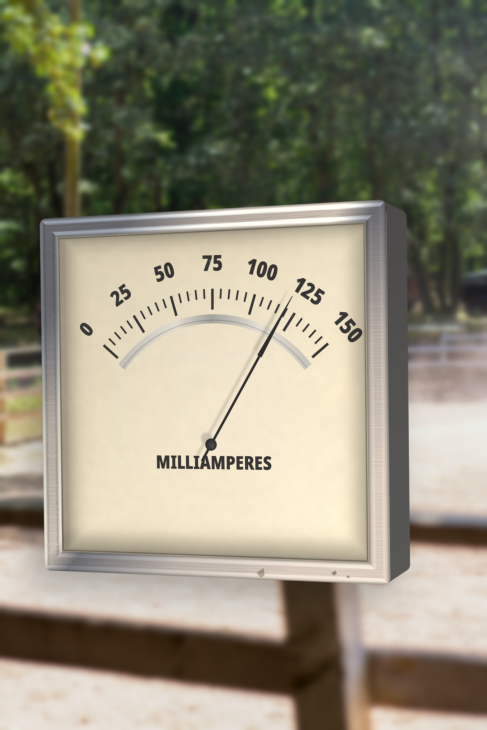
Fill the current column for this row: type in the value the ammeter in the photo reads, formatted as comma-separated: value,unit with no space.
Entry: 120,mA
